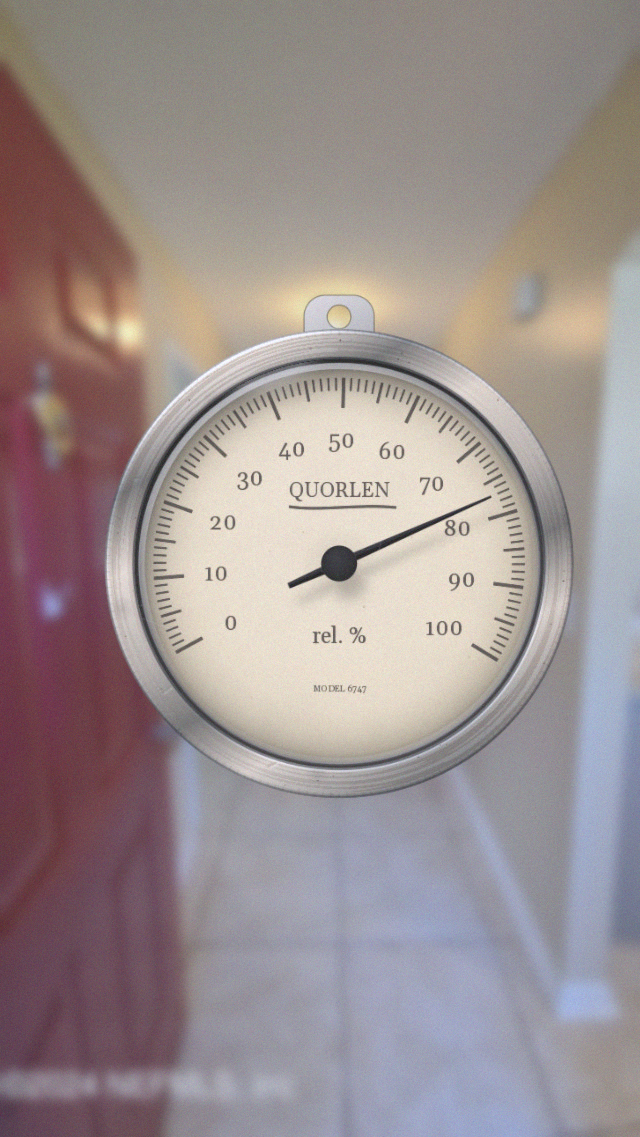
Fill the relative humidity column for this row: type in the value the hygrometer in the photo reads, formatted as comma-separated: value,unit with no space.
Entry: 77,%
